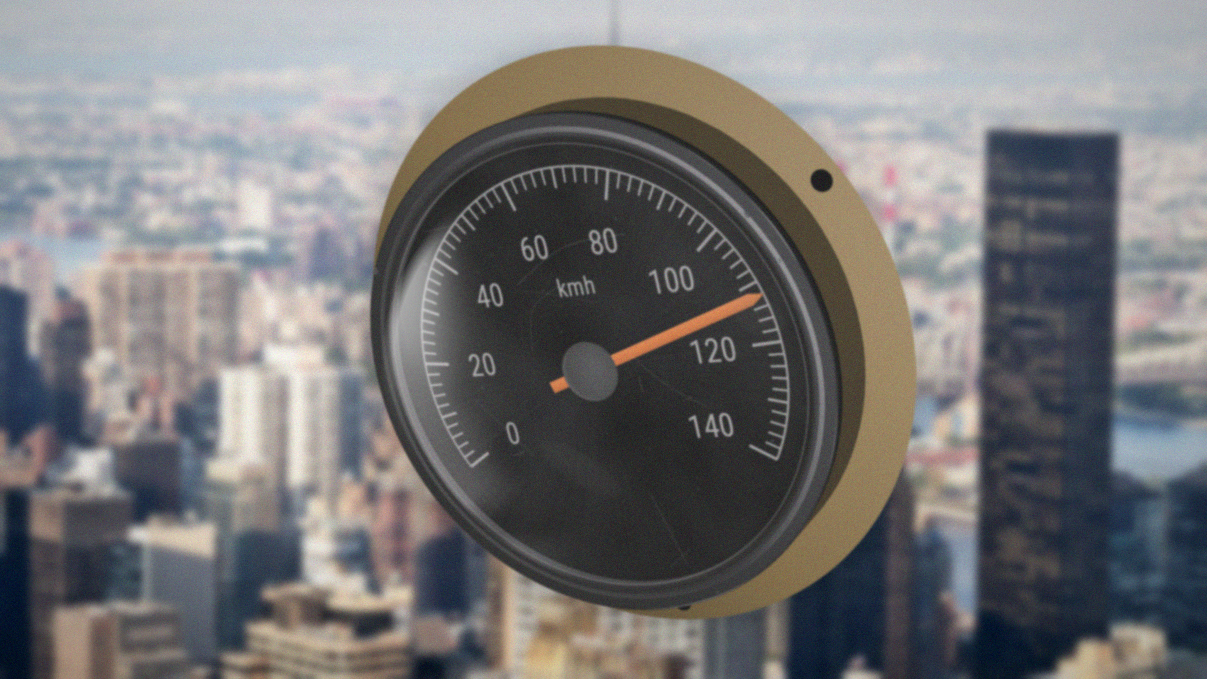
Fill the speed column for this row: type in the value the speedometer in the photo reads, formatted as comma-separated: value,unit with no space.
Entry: 112,km/h
